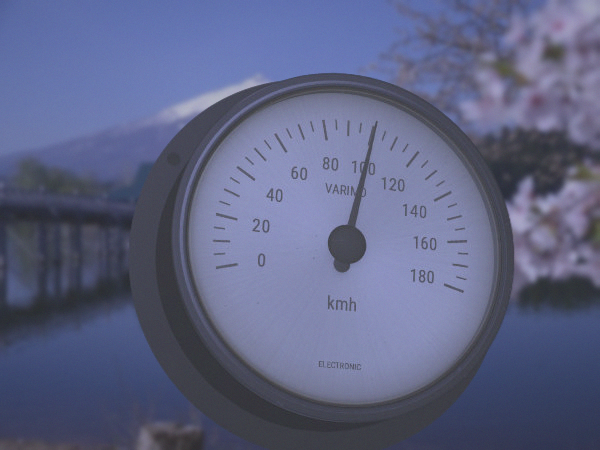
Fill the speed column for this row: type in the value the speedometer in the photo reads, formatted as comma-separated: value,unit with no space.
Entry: 100,km/h
